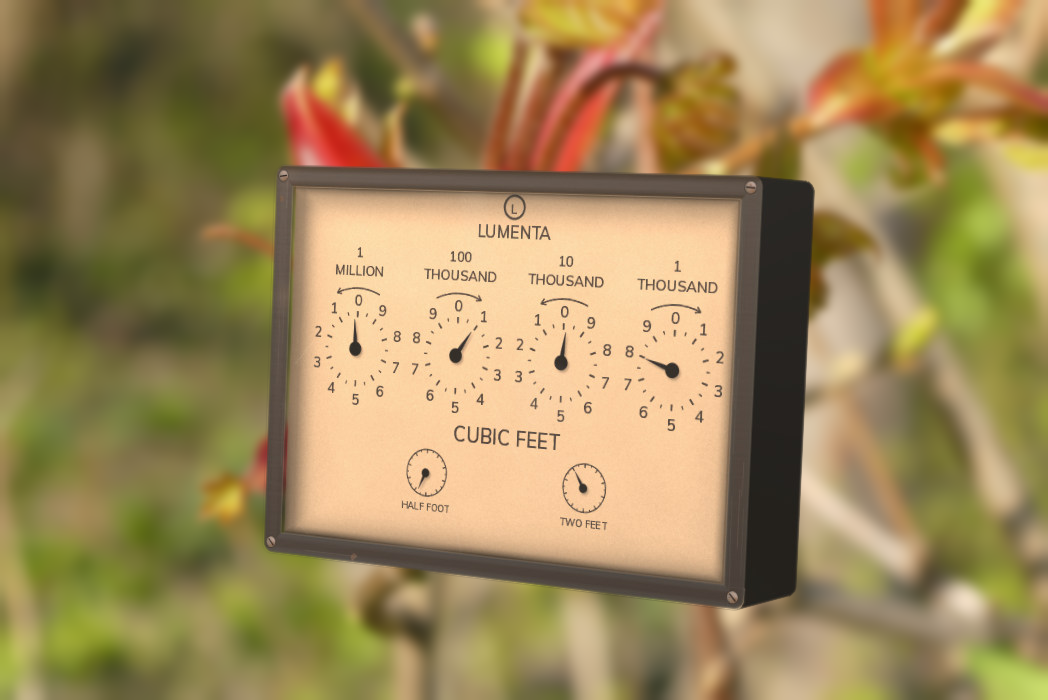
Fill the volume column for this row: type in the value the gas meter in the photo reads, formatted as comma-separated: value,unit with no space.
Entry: 9800,ft³
